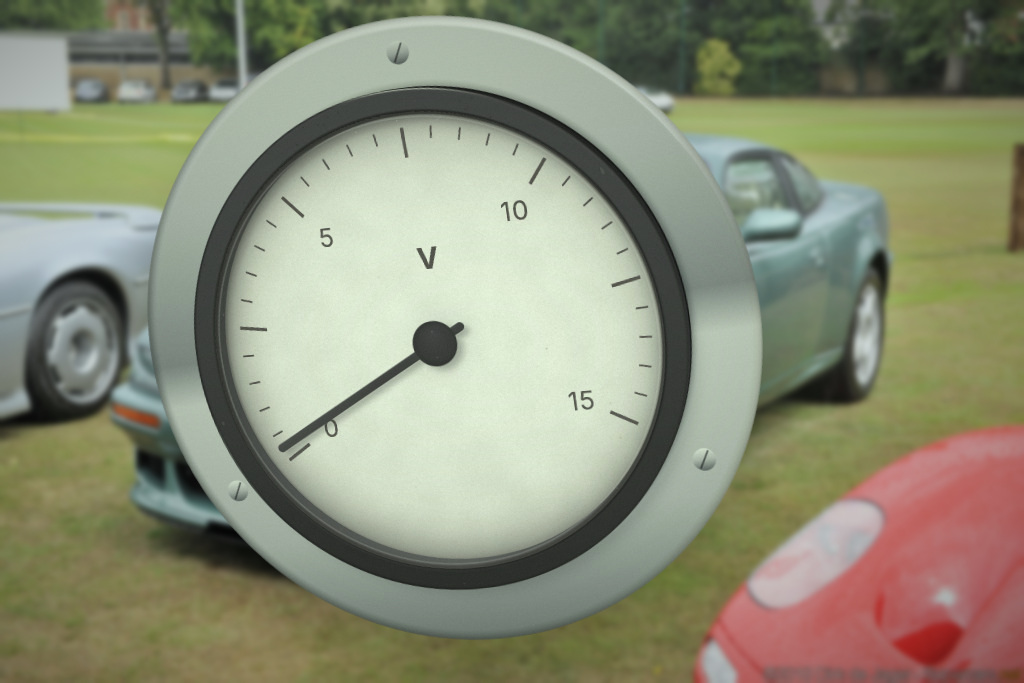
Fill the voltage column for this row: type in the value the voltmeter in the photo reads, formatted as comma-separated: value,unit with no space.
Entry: 0.25,V
